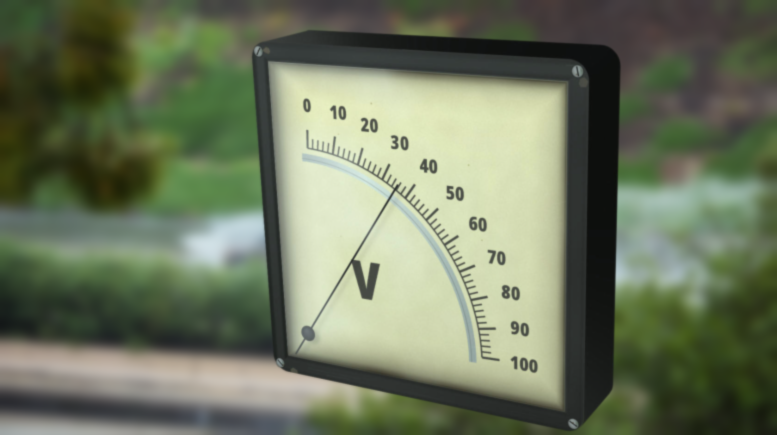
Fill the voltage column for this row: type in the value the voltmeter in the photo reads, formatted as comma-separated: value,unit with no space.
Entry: 36,V
